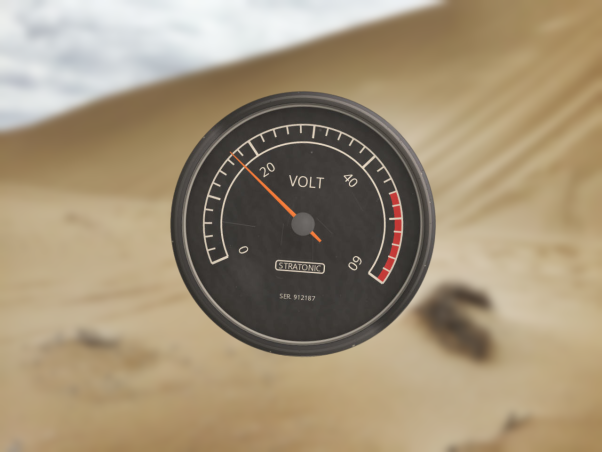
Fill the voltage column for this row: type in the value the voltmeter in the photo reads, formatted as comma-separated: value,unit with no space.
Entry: 17,V
